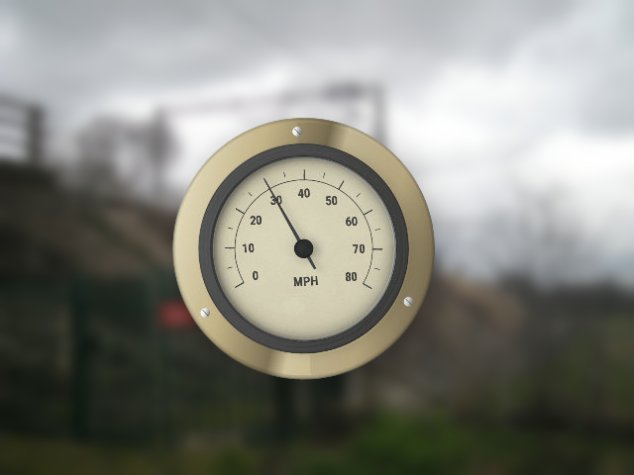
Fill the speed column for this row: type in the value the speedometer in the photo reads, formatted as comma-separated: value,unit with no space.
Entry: 30,mph
